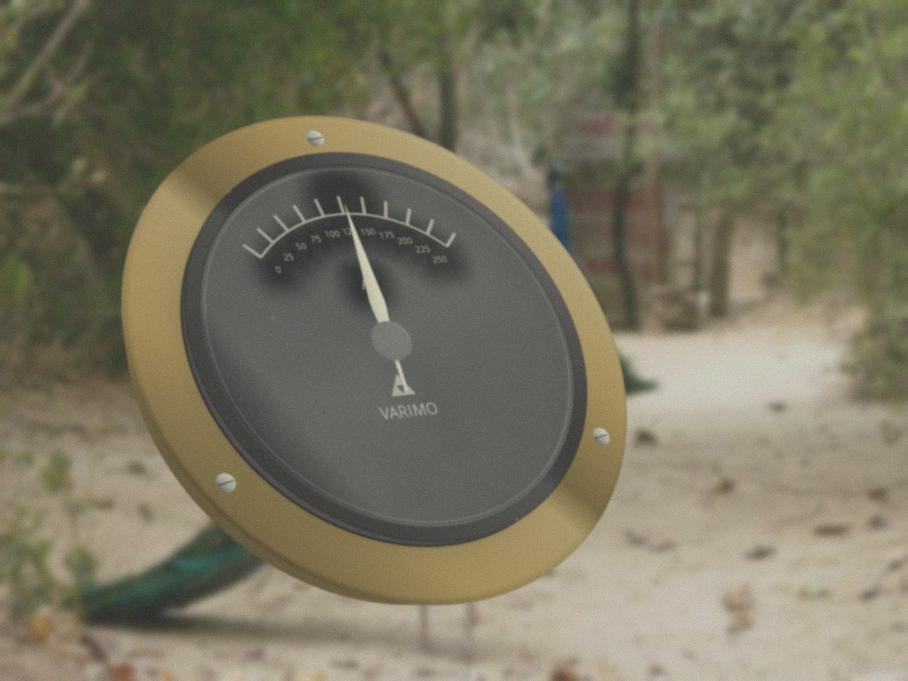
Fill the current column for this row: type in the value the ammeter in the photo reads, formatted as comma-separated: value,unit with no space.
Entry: 125,A
